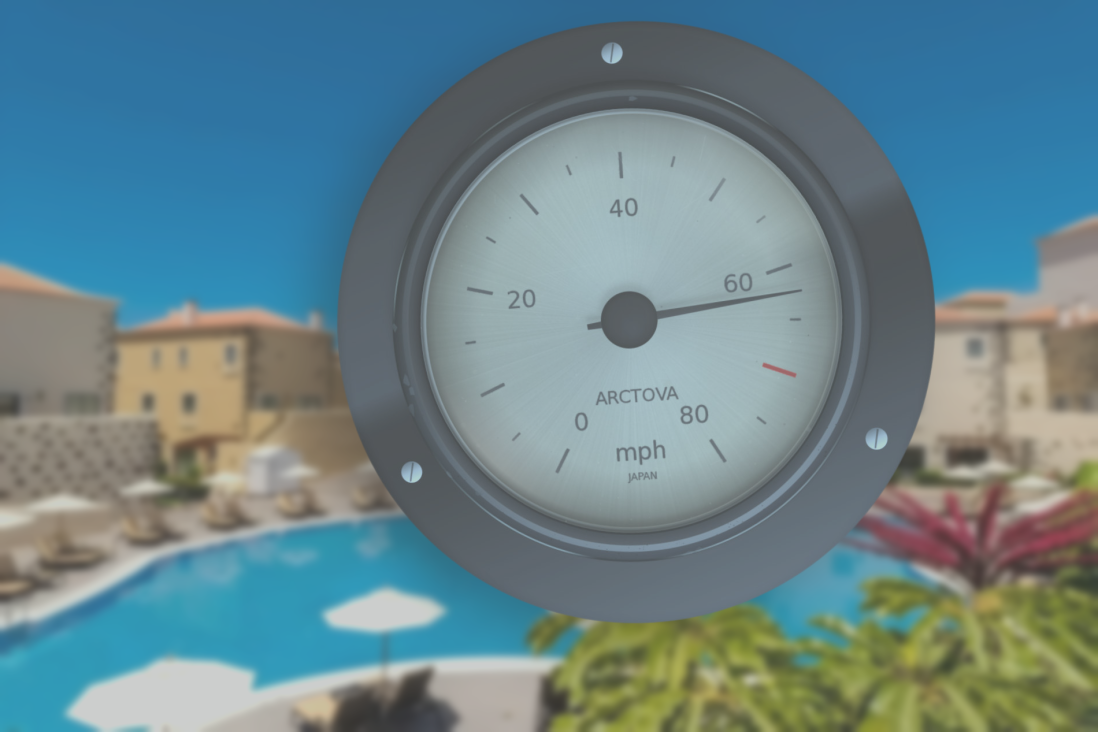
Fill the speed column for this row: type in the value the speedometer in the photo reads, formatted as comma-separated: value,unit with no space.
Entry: 62.5,mph
